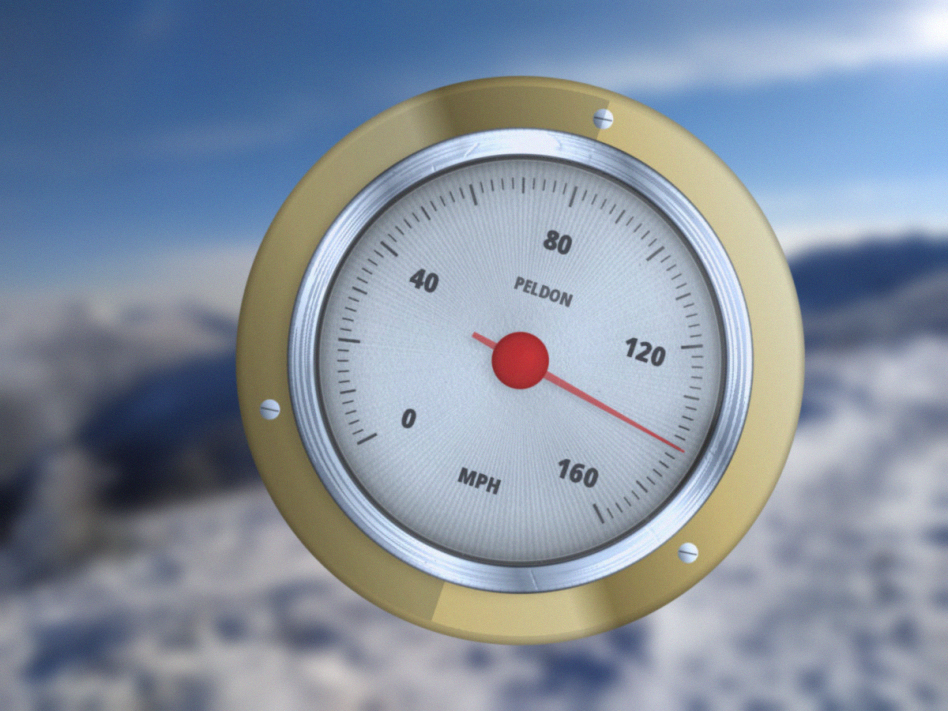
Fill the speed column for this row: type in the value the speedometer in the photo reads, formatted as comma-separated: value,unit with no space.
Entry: 140,mph
